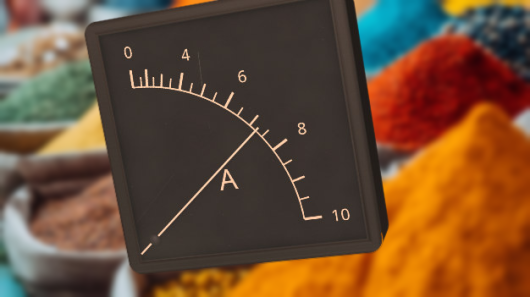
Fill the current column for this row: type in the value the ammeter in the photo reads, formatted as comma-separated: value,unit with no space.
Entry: 7.25,A
